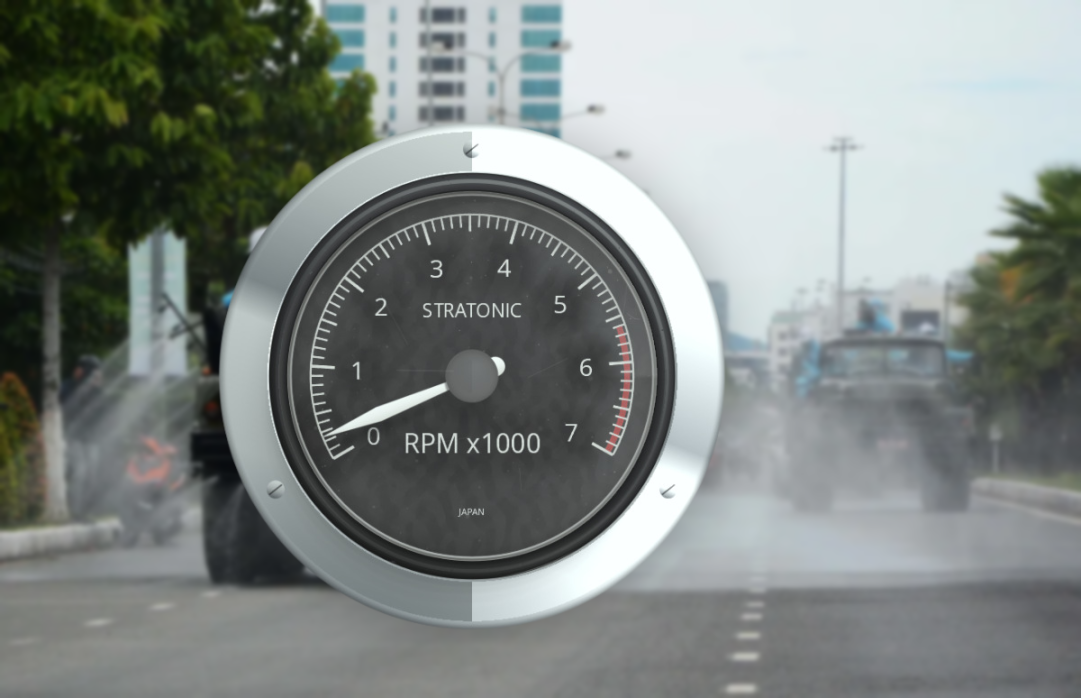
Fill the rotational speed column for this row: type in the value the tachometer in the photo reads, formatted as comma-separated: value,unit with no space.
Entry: 250,rpm
